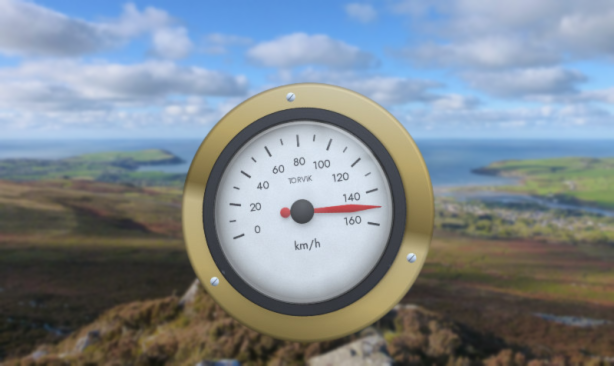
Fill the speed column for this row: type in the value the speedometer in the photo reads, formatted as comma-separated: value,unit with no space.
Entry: 150,km/h
